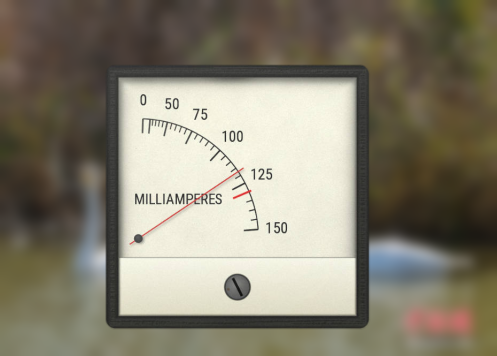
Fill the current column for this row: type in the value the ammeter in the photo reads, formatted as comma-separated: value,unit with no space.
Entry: 117.5,mA
